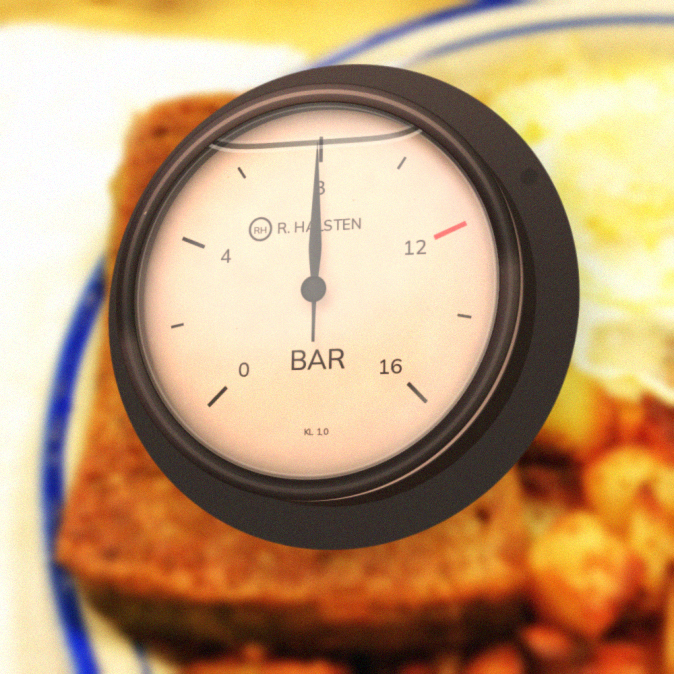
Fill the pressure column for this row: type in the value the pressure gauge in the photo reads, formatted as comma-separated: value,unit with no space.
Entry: 8,bar
